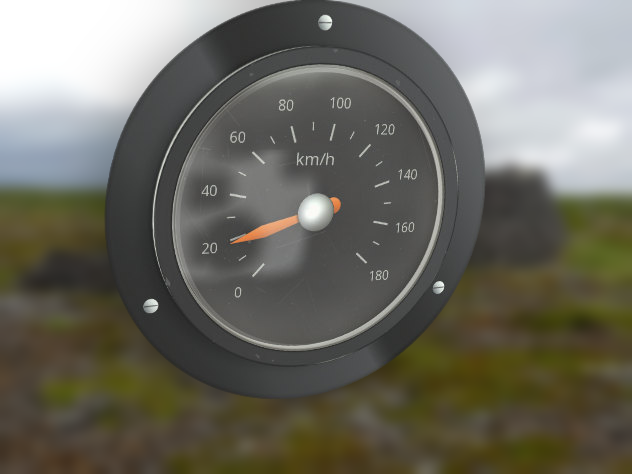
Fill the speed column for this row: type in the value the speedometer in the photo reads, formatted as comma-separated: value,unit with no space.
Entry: 20,km/h
